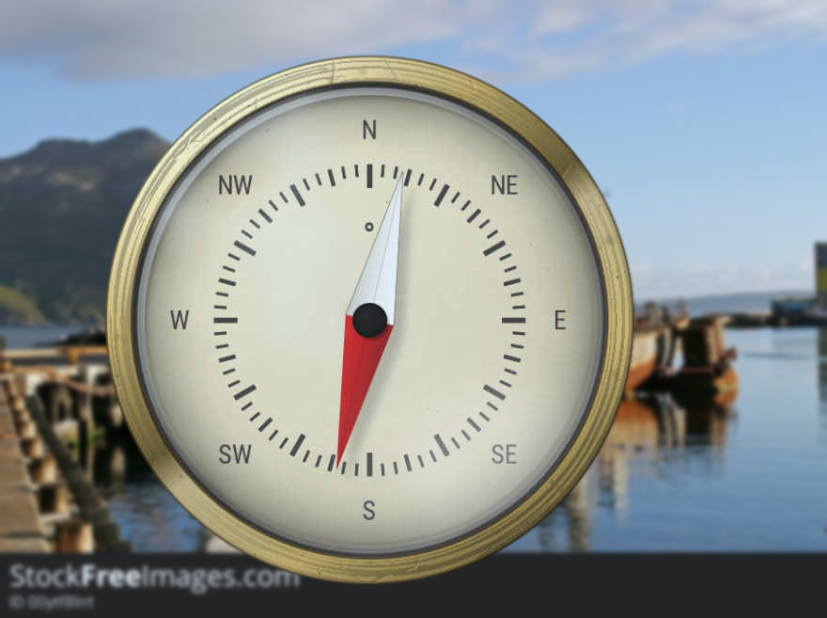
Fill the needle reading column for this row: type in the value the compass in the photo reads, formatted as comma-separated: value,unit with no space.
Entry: 192.5,°
